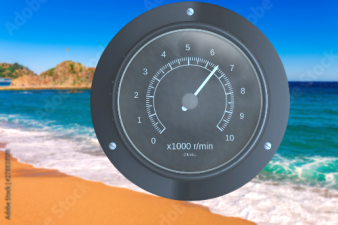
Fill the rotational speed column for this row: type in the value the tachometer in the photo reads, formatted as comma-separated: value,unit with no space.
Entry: 6500,rpm
